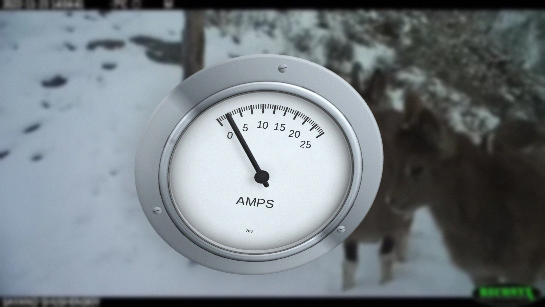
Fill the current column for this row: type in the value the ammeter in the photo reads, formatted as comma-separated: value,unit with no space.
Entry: 2.5,A
